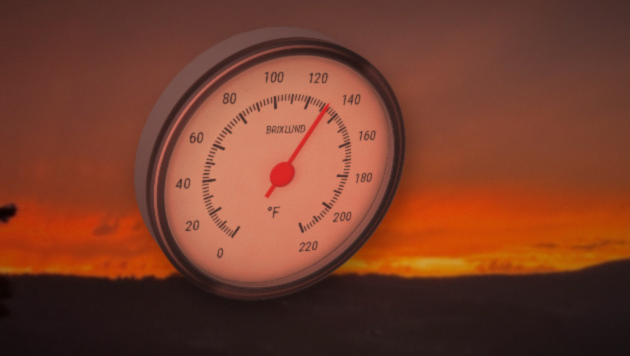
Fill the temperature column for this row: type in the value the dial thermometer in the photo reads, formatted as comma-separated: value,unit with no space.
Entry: 130,°F
